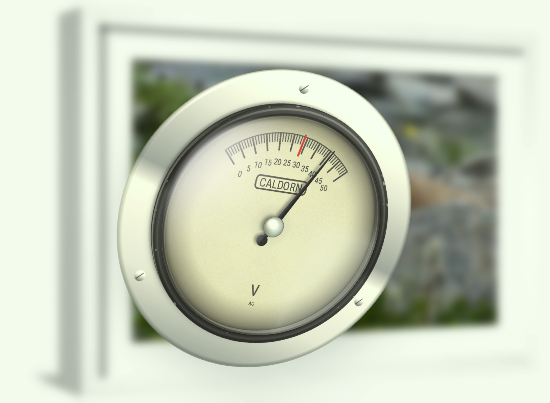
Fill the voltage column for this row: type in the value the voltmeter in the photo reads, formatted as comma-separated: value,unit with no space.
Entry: 40,V
